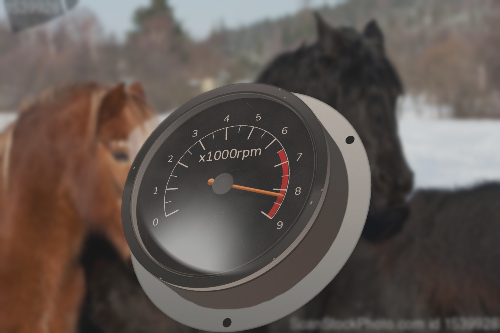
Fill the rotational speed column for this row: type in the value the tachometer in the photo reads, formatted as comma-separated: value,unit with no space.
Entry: 8250,rpm
